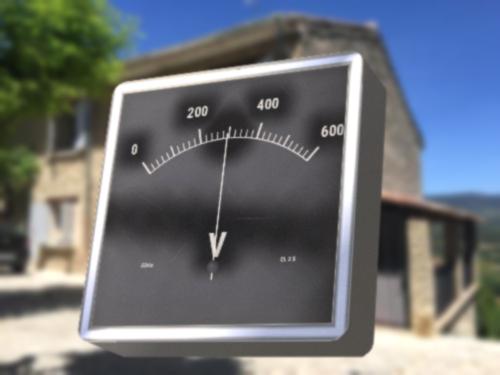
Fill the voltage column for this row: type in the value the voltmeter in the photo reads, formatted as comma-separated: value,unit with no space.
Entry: 300,V
